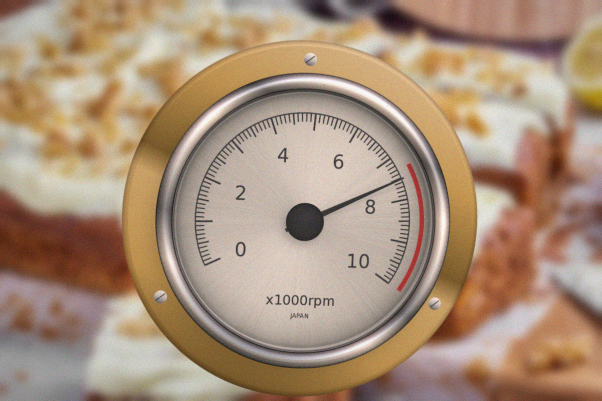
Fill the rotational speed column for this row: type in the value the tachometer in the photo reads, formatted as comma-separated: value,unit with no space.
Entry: 7500,rpm
